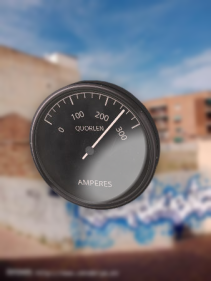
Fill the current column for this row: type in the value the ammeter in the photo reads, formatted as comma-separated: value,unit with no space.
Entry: 250,A
